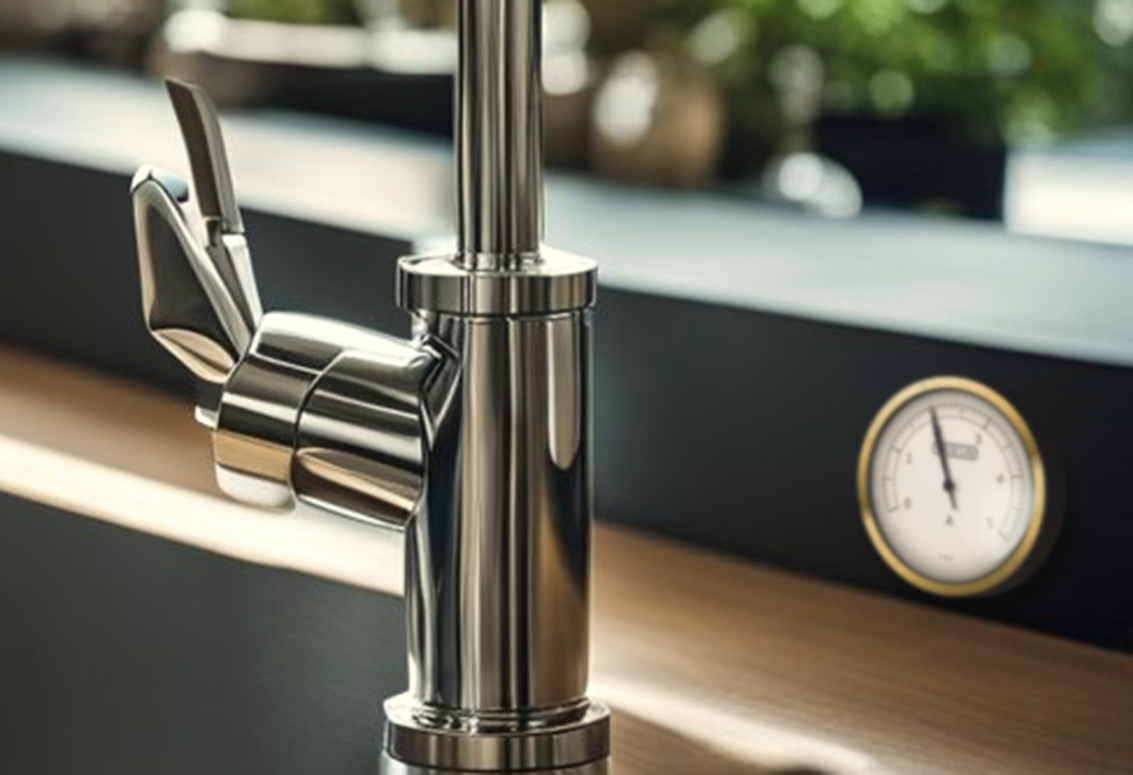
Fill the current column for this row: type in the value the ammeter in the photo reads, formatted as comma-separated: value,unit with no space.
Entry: 2,A
